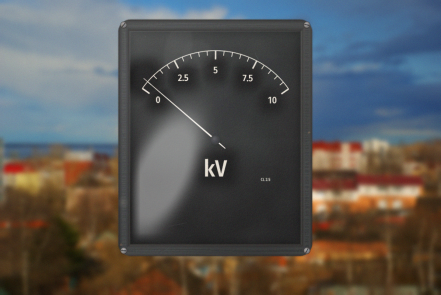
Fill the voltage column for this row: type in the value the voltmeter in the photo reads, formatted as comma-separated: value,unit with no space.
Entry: 0.5,kV
